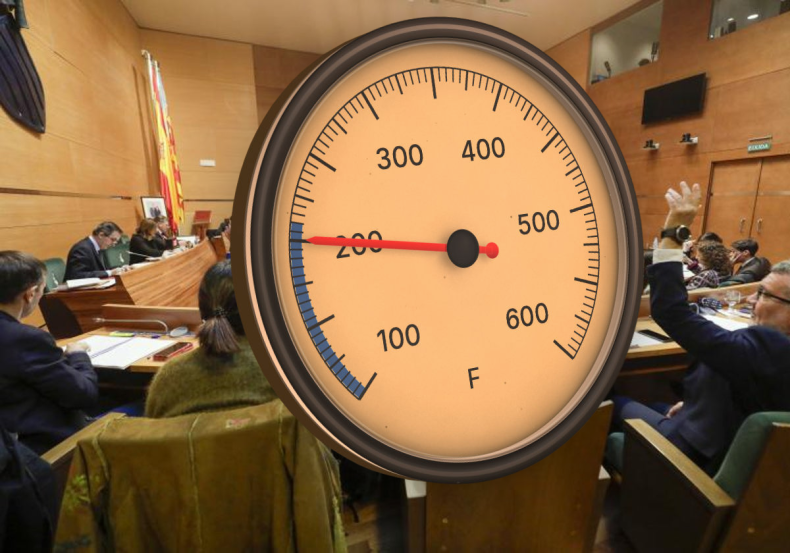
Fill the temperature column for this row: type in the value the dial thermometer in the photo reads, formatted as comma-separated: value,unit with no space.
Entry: 200,°F
